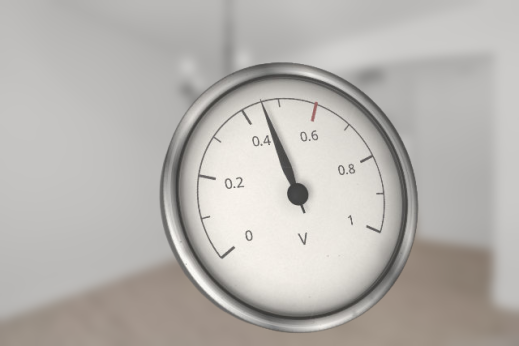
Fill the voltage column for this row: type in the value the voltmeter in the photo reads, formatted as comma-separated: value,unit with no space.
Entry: 0.45,V
